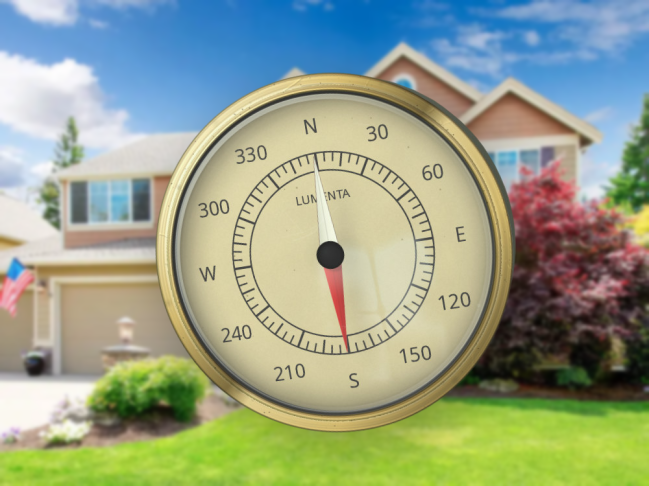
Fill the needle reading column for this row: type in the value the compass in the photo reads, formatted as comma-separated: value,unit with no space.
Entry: 180,°
